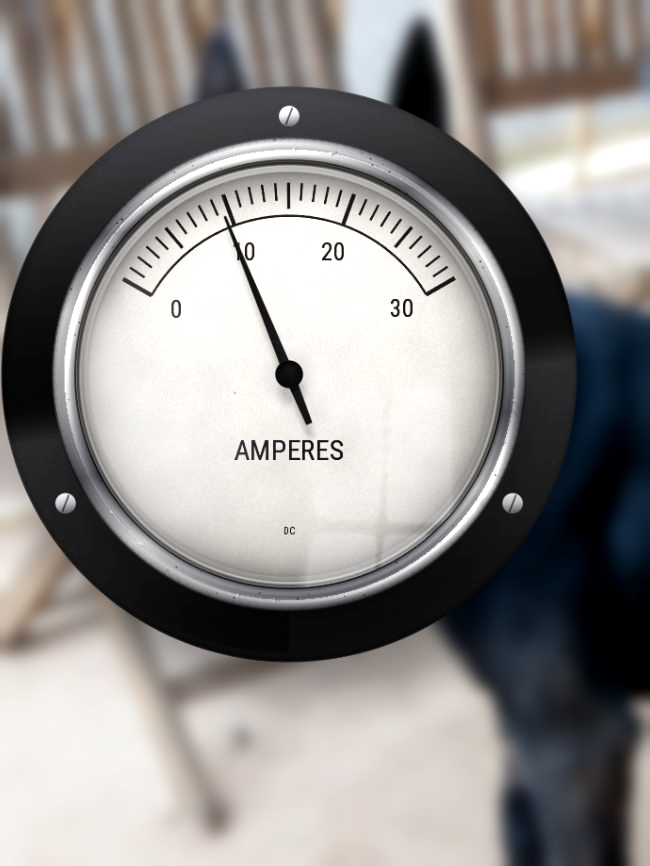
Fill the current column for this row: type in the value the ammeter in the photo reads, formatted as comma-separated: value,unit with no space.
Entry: 9.5,A
